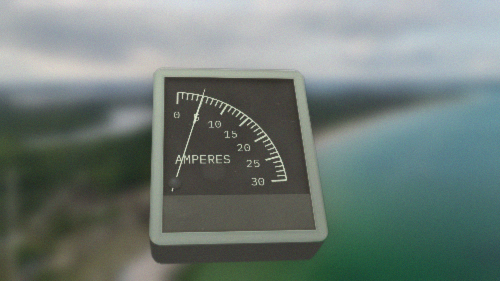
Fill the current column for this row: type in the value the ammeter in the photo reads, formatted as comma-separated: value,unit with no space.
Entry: 5,A
